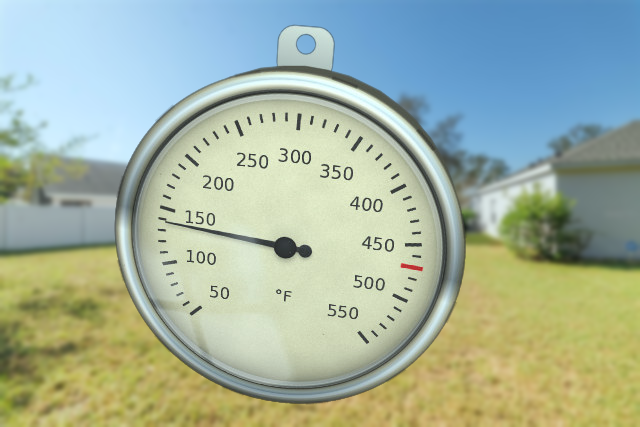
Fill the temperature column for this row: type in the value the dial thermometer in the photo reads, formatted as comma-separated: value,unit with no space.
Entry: 140,°F
